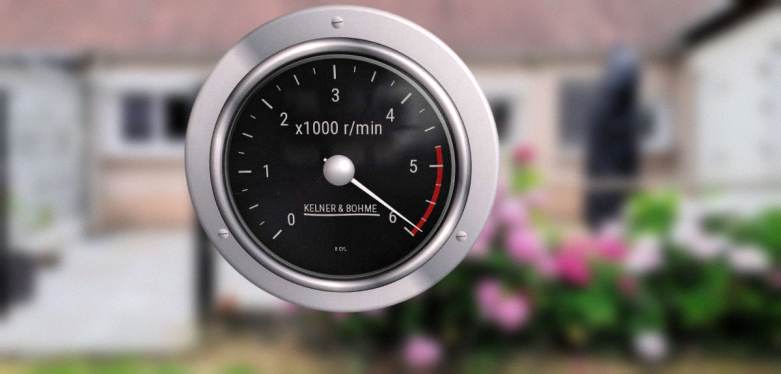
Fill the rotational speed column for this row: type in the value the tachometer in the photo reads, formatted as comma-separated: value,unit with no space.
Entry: 5875,rpm
